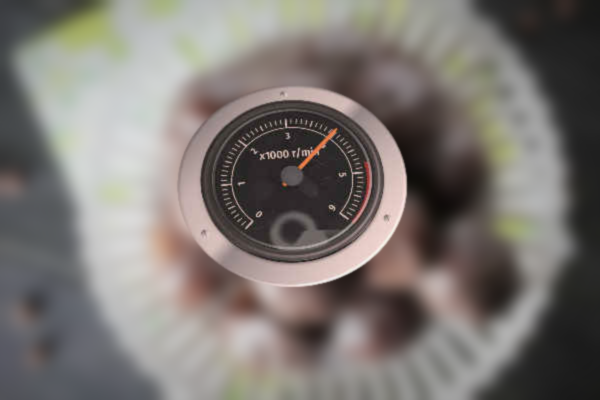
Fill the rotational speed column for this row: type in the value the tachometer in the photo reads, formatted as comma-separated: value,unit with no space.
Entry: 4000,rpm
